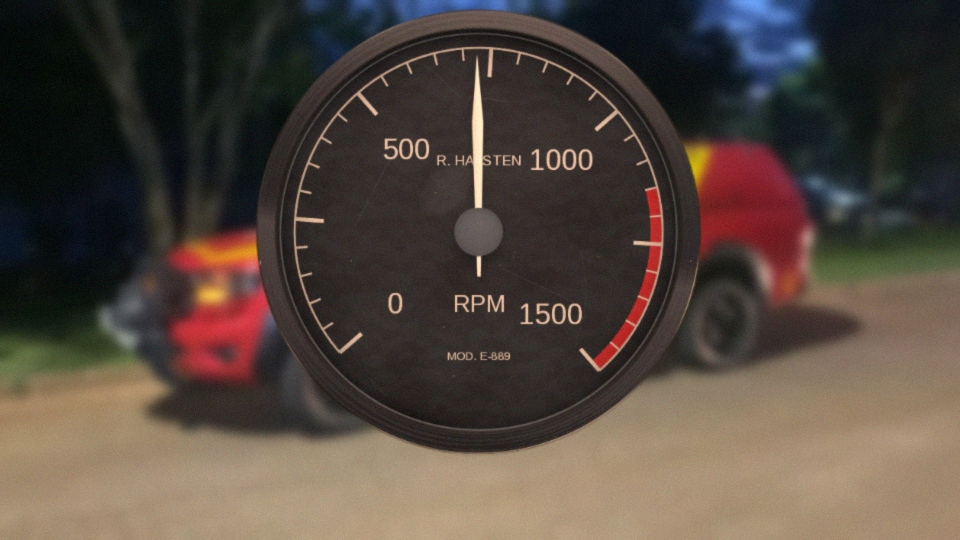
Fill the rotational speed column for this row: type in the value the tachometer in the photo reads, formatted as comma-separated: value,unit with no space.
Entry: 725,rpm
